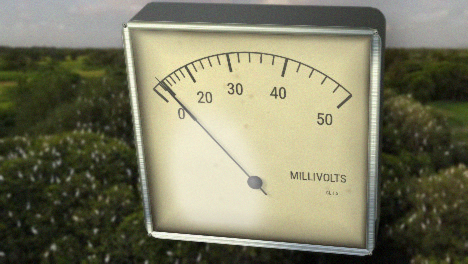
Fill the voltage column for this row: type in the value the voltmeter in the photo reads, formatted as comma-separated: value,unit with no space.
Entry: 10,mV
